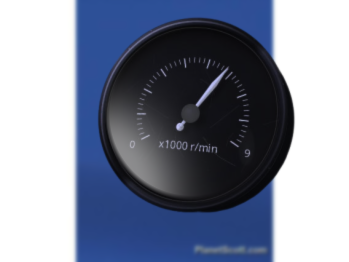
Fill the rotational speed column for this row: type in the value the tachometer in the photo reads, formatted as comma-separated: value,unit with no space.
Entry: 5800,rpm
